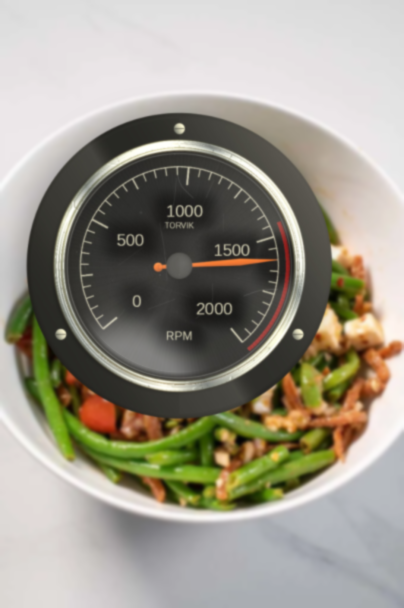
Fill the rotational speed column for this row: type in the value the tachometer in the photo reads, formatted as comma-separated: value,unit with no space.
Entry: 1600,rpm
